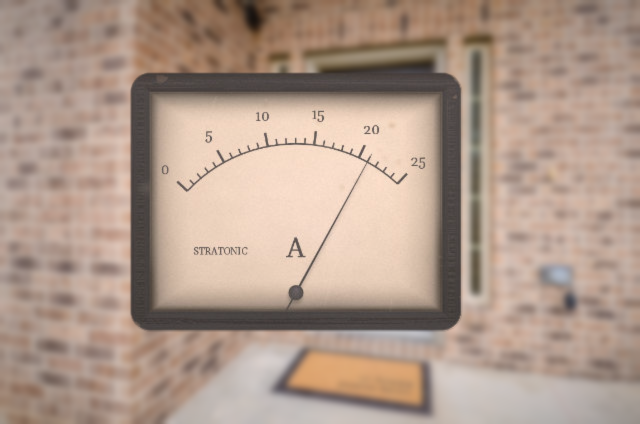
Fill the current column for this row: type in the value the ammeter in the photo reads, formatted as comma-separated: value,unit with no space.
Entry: 21,A
